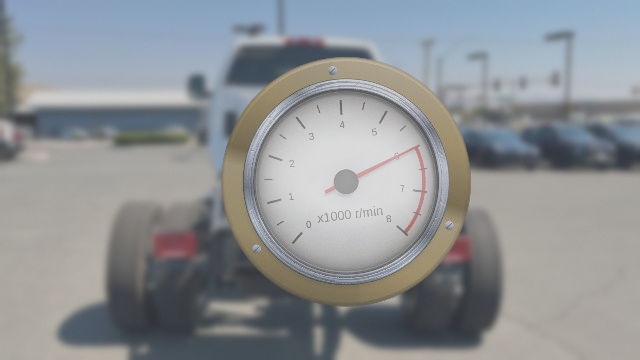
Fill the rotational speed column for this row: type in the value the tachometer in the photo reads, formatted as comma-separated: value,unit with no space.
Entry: 6000,rpm
